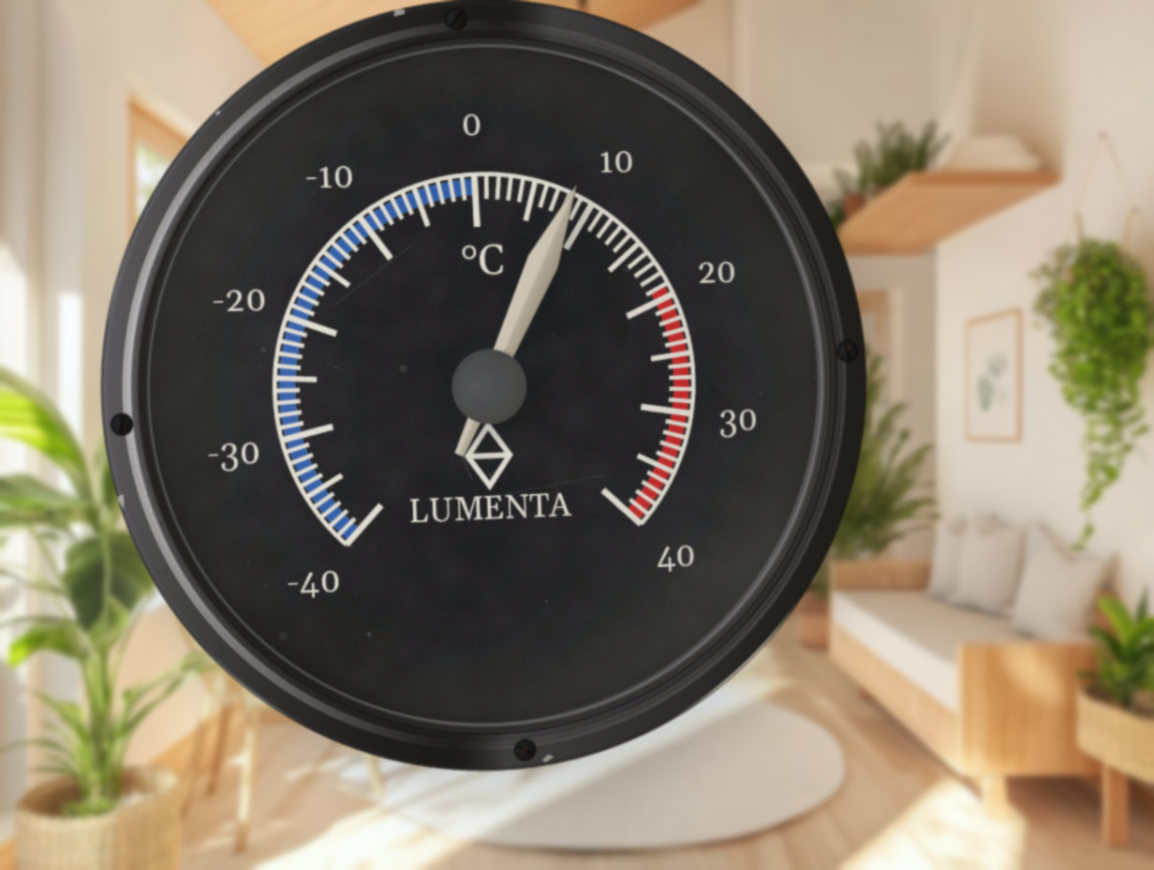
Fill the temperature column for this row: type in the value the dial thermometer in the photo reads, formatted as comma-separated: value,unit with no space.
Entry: 8,°C
